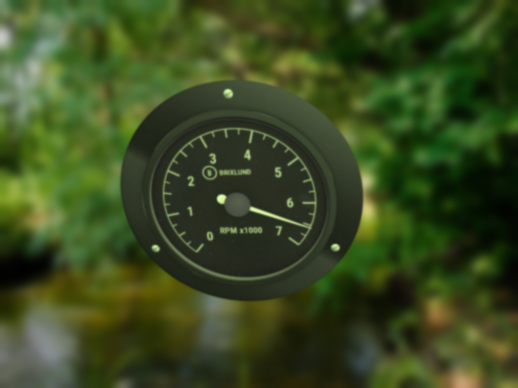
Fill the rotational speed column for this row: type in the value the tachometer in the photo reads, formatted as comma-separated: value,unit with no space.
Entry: 6500,rpm
